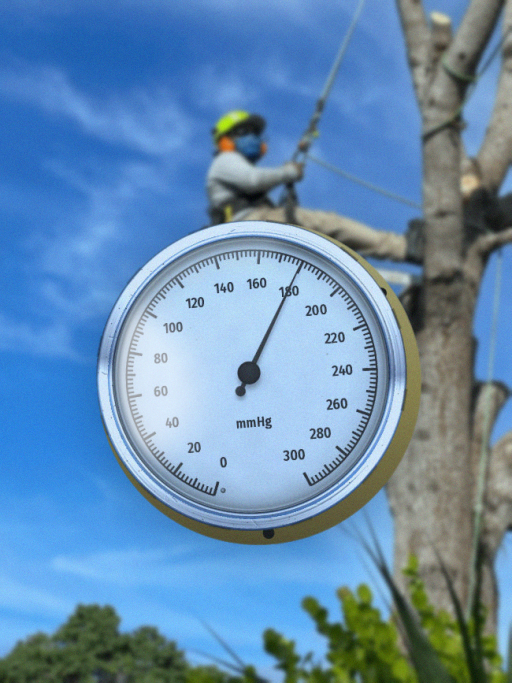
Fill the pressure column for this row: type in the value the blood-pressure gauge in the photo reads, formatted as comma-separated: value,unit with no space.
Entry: 180,mmHg
